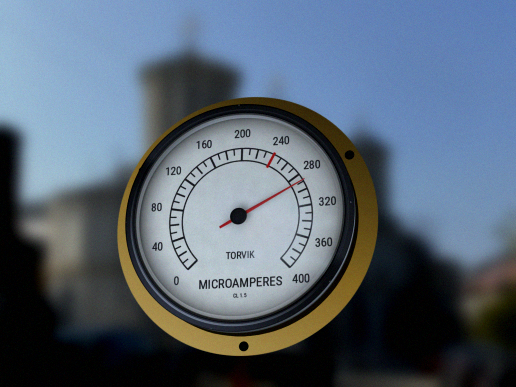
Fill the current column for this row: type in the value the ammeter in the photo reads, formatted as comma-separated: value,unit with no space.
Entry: 290,µA
